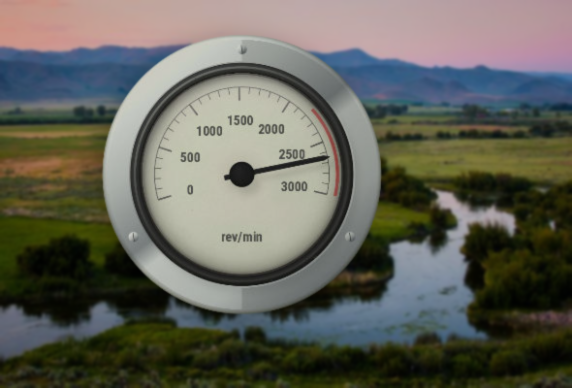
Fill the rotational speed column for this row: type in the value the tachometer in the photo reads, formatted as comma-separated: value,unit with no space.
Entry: 2650,rpm
